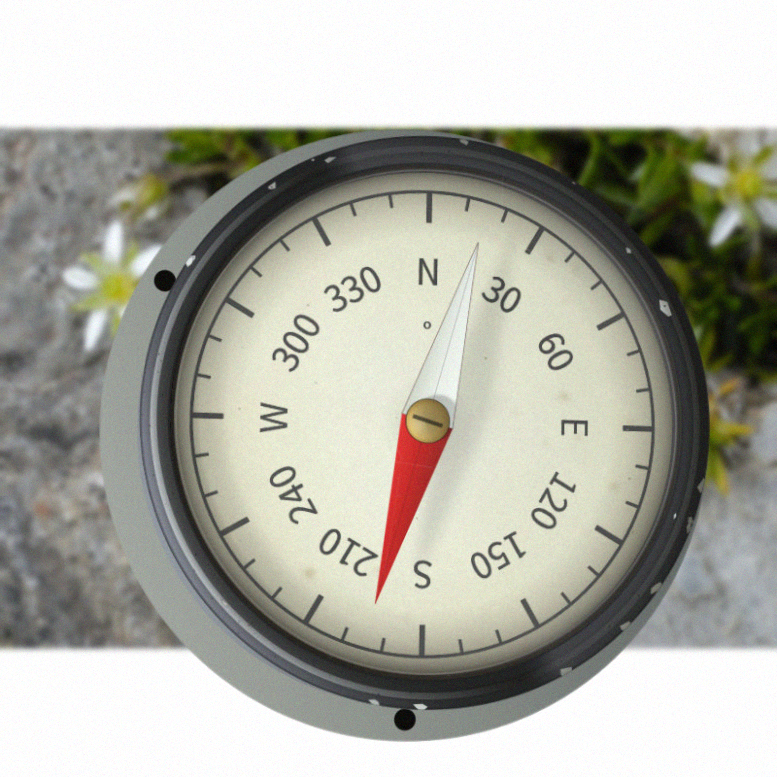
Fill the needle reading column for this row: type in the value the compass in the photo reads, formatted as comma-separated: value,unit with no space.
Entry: 195,°
